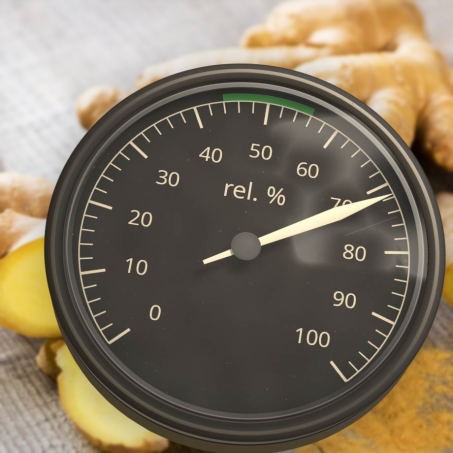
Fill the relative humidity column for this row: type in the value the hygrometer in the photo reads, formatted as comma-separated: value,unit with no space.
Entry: 72,%
